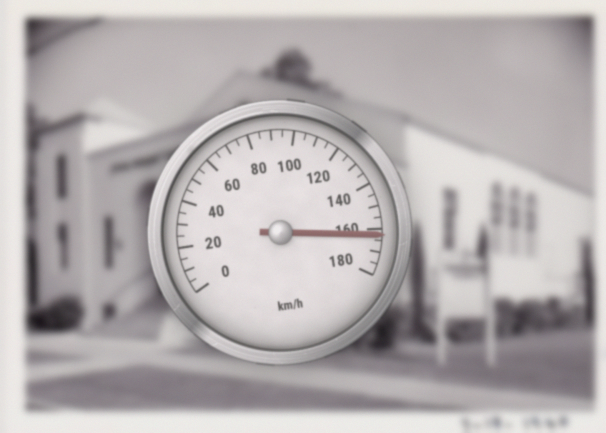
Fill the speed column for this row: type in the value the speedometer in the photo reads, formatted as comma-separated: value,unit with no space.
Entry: 162.5,km/h
